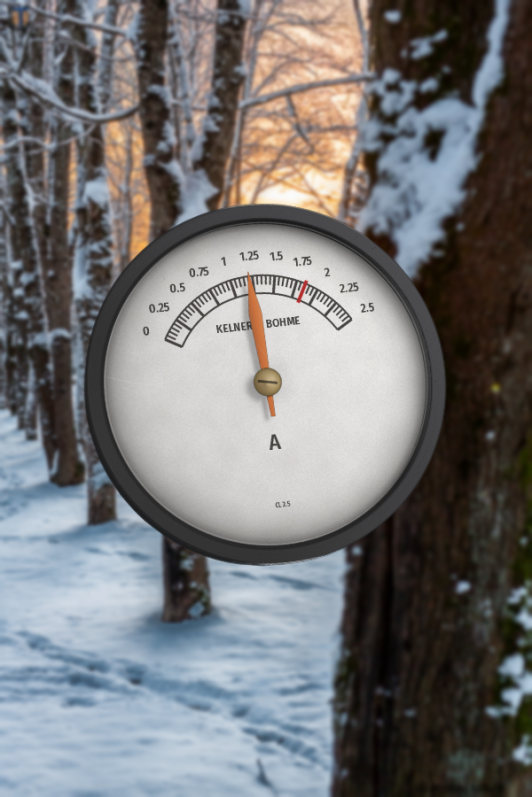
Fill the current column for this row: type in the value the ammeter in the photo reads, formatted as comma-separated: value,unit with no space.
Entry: 1.2,A
